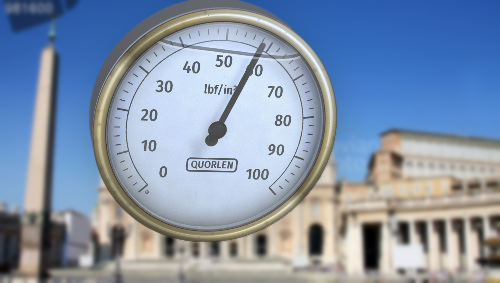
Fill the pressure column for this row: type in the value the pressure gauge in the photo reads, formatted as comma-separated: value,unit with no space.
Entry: 58,psi
